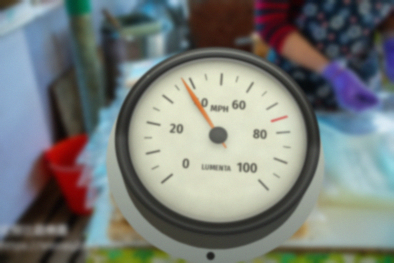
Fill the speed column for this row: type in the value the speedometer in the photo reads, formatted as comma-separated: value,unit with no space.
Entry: 37.5,mph
